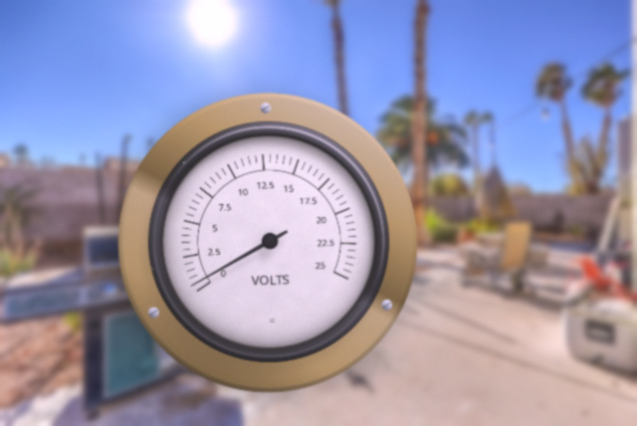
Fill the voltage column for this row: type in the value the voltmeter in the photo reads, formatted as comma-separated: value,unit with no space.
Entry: 0.5,V
